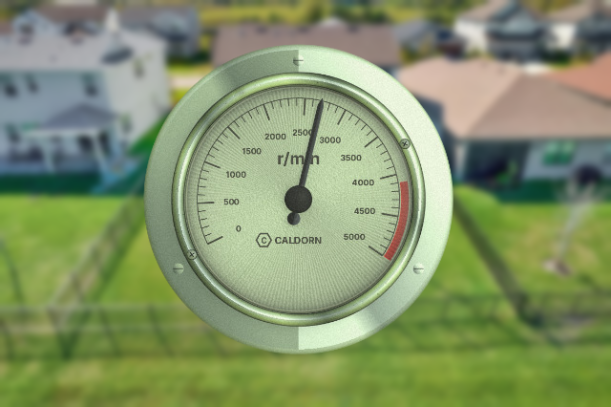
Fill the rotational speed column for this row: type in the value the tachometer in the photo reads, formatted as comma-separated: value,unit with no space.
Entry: 2700,rpm
